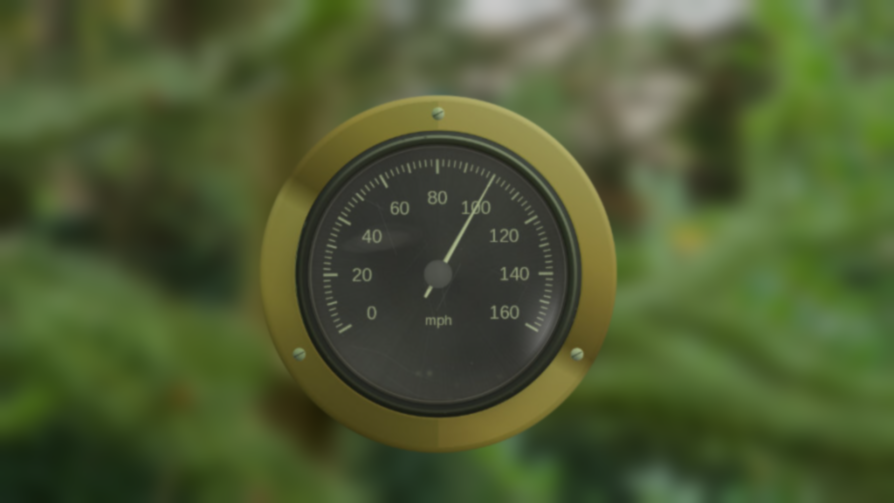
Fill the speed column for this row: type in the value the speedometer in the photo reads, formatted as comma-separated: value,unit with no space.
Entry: 100,mph
